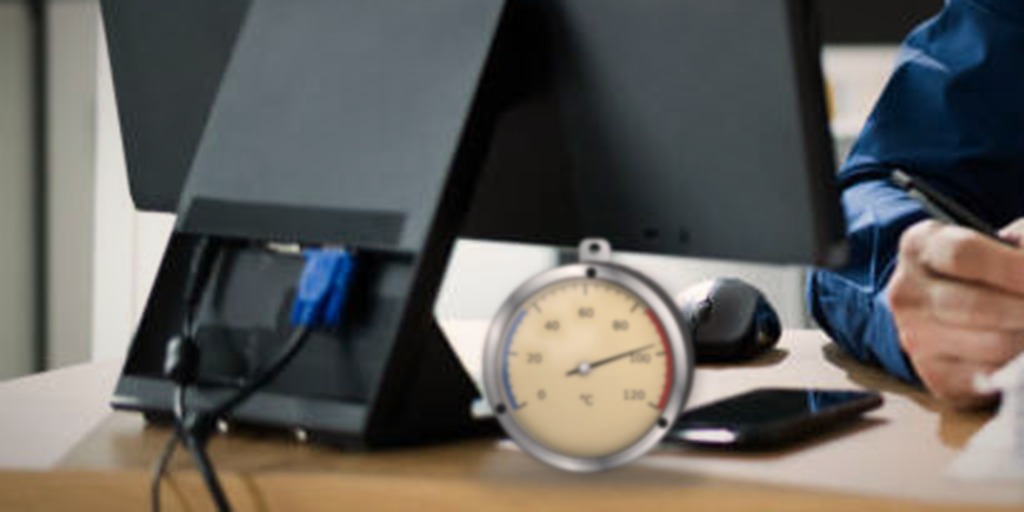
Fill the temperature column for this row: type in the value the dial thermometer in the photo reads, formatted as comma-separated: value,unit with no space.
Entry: 96,°C
